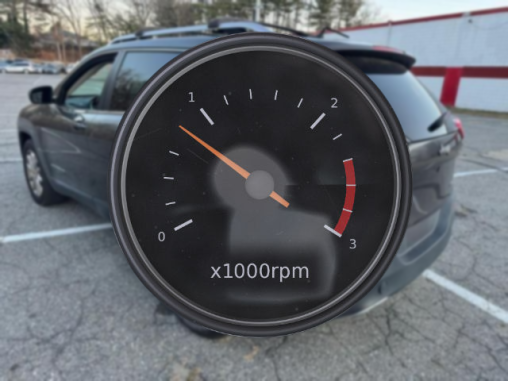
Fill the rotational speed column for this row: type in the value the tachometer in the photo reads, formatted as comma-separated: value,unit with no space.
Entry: 800,rpm
